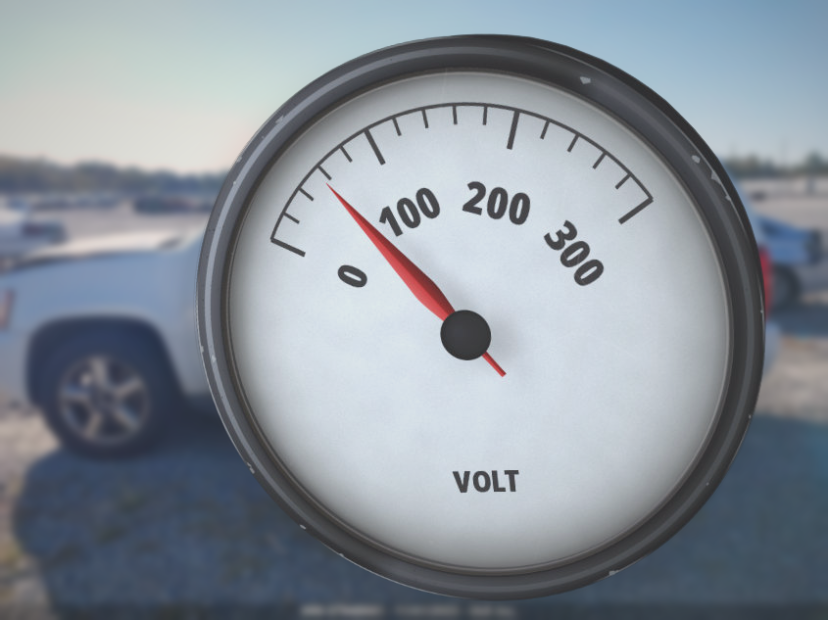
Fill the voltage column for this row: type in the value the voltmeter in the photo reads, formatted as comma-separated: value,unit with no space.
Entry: 60,V
